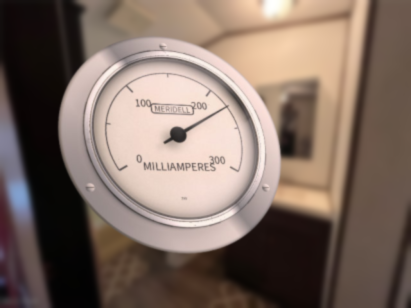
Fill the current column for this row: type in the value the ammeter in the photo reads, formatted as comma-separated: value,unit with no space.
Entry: 225,mA
